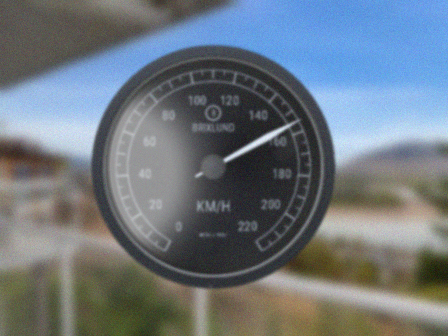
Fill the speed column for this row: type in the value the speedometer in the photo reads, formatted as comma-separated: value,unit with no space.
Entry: 155,km/h
